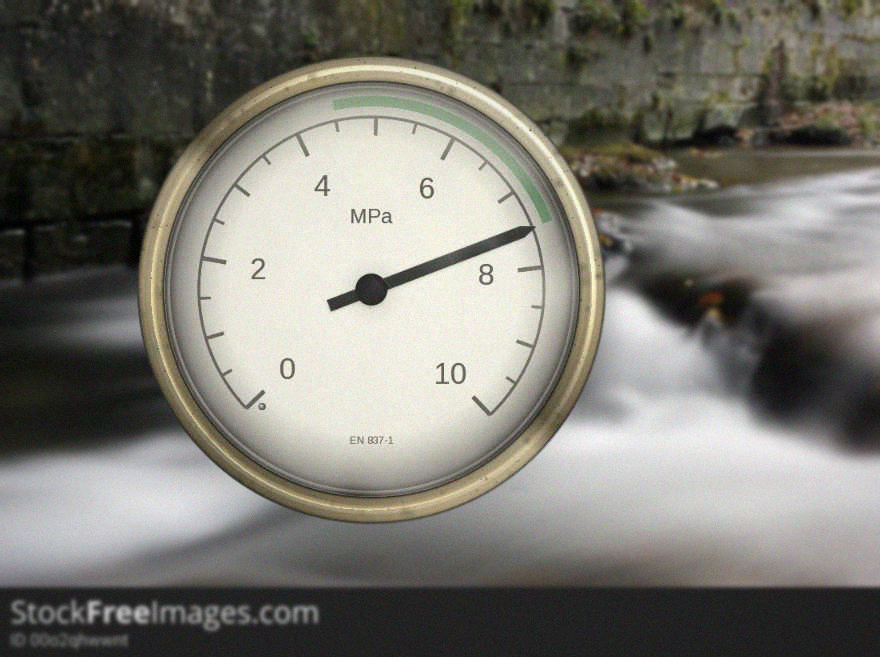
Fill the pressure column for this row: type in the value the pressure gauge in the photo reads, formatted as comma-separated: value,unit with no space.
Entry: 7.5,MPa
